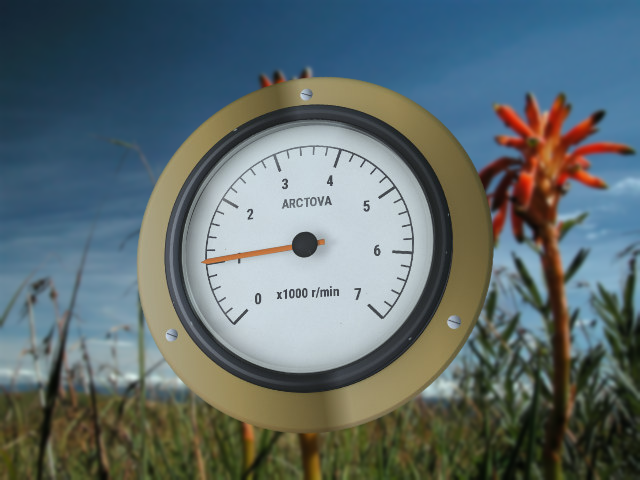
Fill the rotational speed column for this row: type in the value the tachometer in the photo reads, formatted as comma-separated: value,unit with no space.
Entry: 1000,rpm
